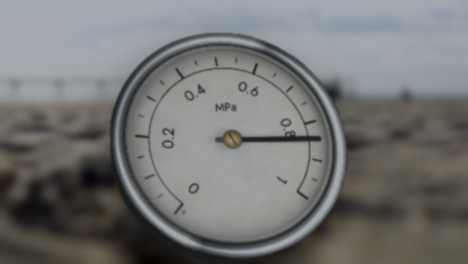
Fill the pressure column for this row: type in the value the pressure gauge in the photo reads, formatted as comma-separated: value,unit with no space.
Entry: 0.85,MPa
